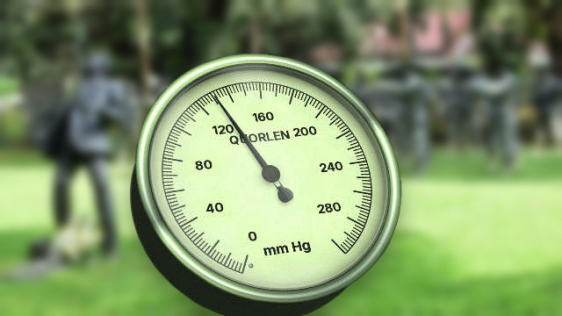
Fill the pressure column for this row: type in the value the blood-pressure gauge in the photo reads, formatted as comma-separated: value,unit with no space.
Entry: 130,mmHg
